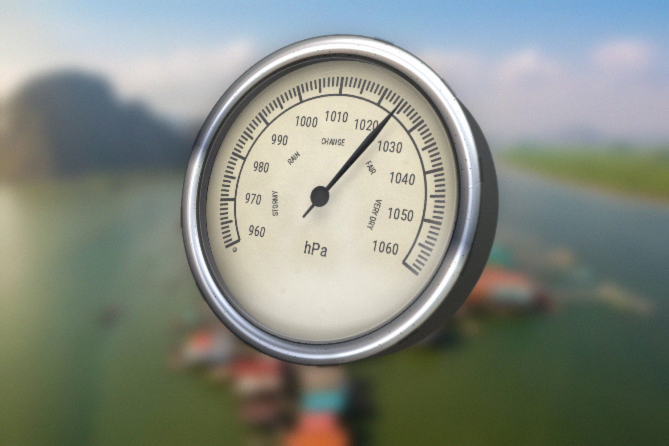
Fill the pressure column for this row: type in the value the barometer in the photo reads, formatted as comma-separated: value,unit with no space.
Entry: 1025,hPa
